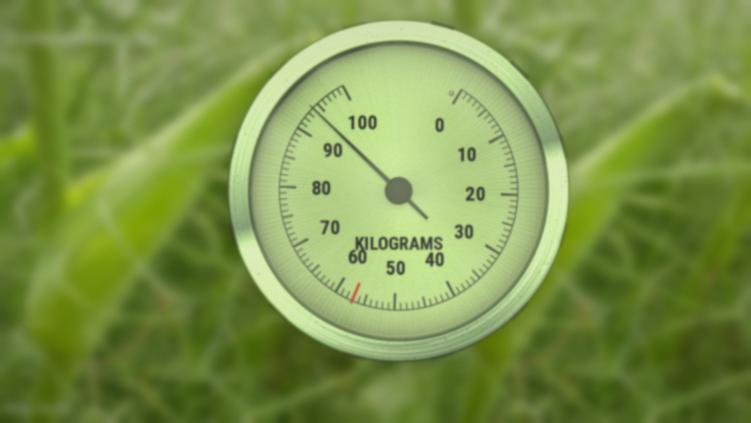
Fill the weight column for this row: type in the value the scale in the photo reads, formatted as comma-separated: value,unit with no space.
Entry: 94,kg
